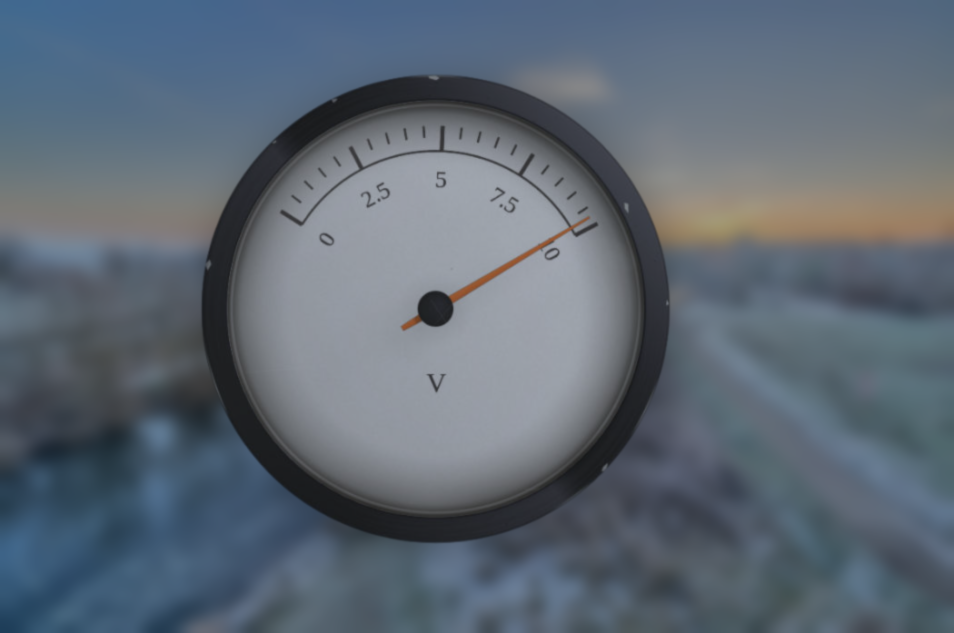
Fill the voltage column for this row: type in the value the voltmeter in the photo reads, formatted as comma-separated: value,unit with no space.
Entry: 9.75,V
